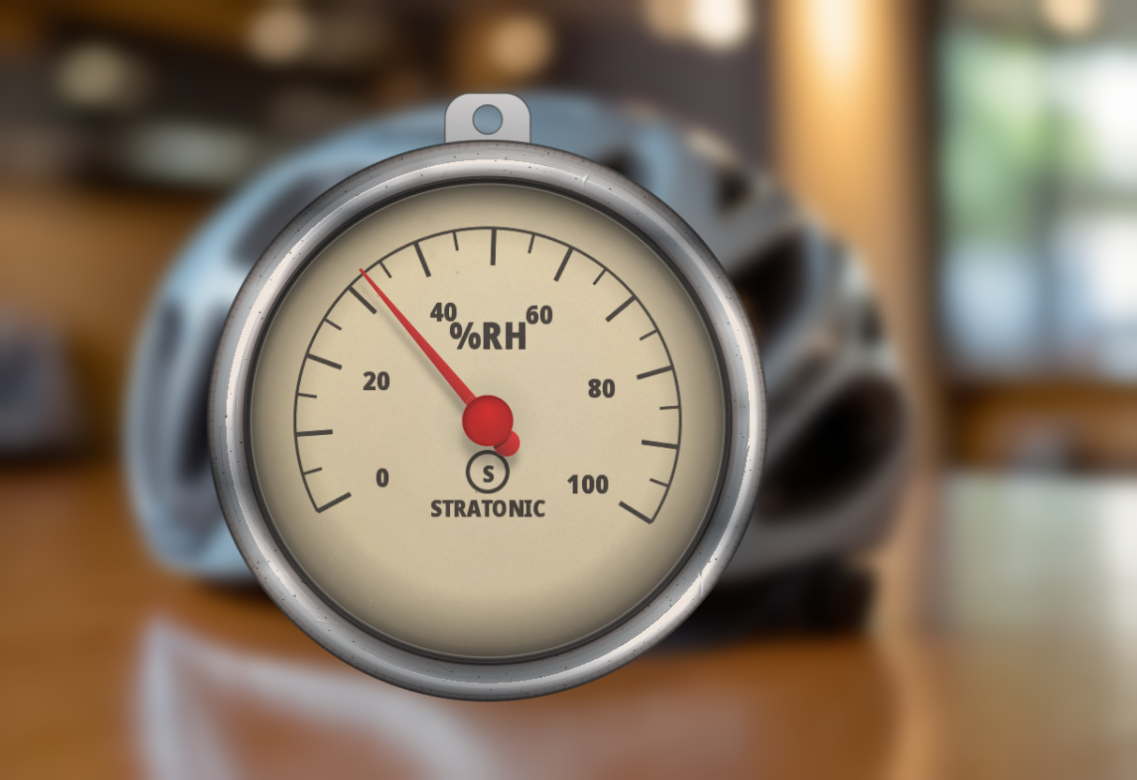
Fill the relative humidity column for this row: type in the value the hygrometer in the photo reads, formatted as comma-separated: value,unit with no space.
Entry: 32.5,%
